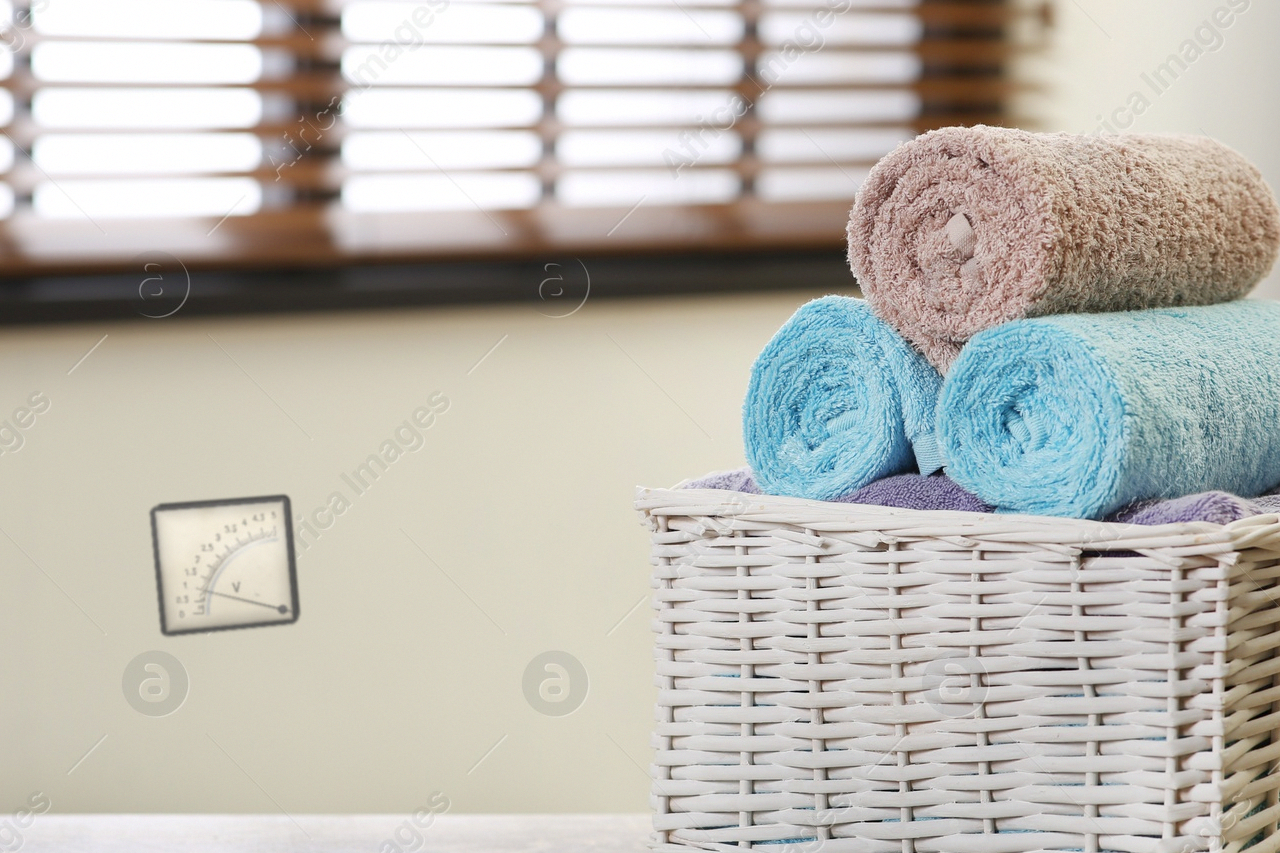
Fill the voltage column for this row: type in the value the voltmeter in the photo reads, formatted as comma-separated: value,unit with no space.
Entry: 1,V
